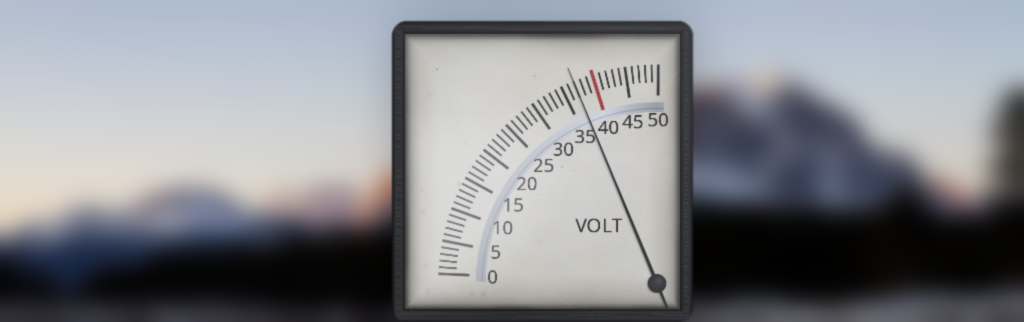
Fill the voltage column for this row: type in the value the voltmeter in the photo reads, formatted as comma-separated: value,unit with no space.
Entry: 37,V
